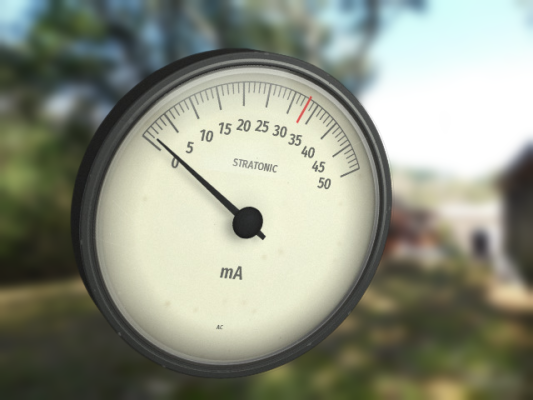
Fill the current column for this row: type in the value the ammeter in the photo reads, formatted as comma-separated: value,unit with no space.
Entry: 1,mA
